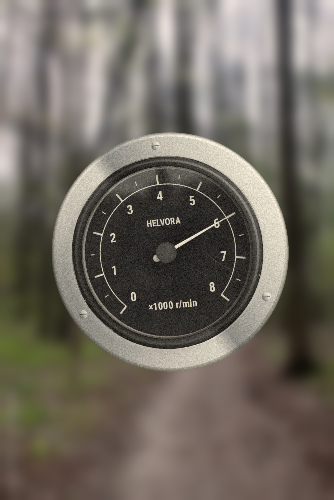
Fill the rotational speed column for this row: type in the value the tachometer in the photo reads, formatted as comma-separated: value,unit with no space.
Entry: 6000,rpm
